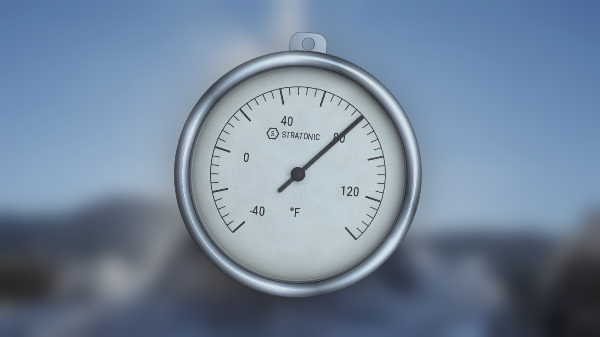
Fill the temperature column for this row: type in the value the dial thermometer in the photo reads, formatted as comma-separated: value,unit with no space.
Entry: 80,°F
